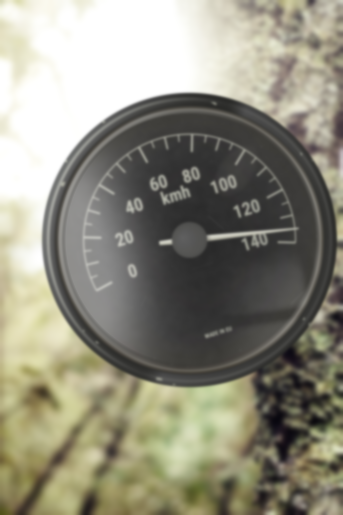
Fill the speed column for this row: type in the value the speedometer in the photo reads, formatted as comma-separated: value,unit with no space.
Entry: 135,km/h
